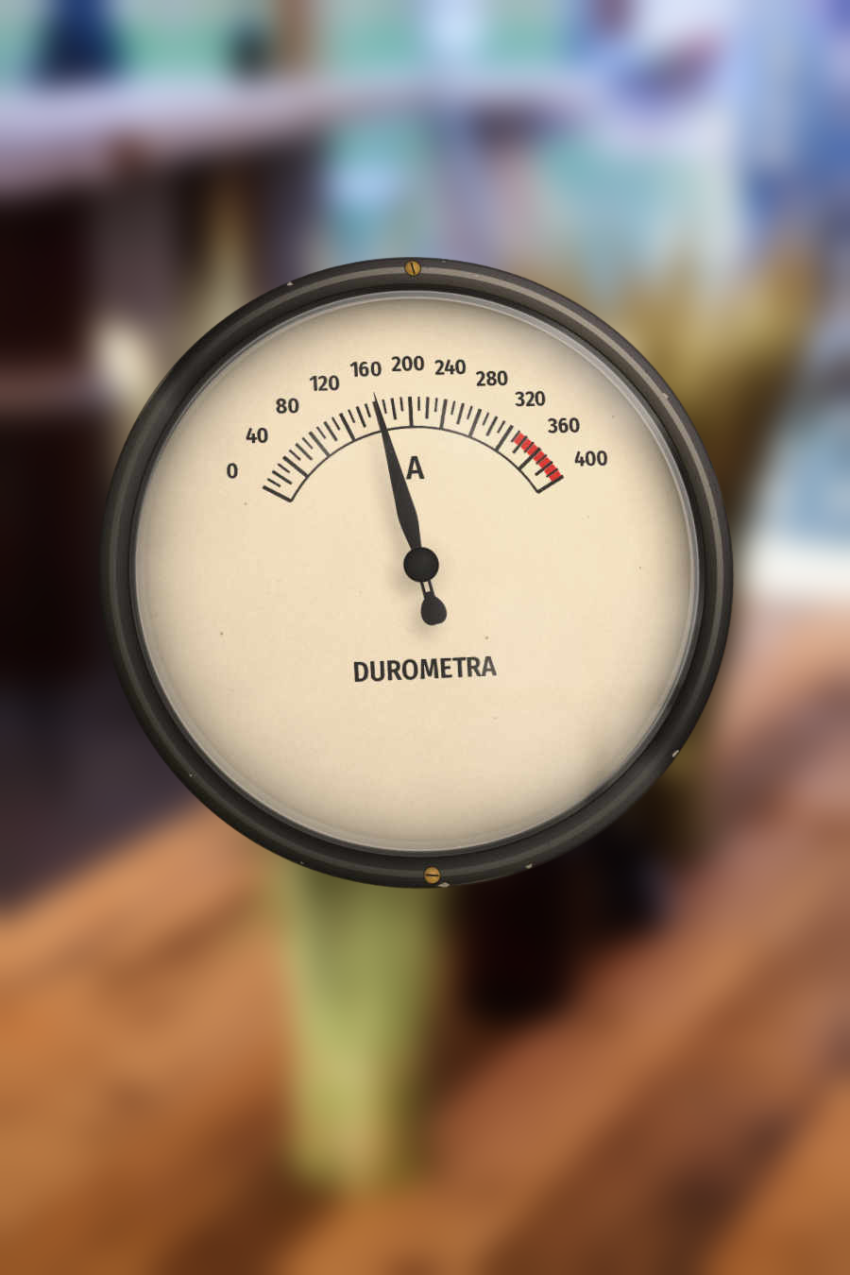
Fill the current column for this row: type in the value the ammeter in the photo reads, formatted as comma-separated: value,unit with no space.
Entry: 160,A
